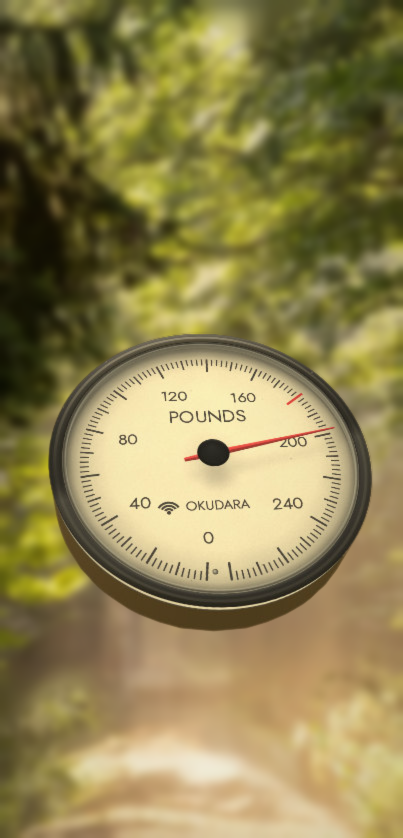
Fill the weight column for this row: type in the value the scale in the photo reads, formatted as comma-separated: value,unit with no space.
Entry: 200,lb
